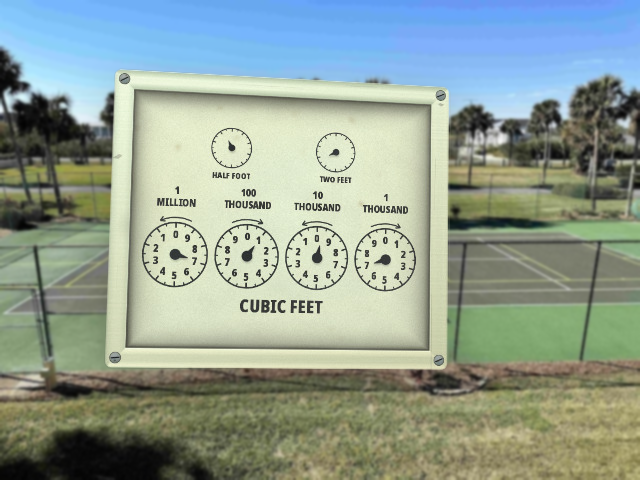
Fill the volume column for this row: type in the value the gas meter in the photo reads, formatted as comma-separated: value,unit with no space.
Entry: 709700,ft³
